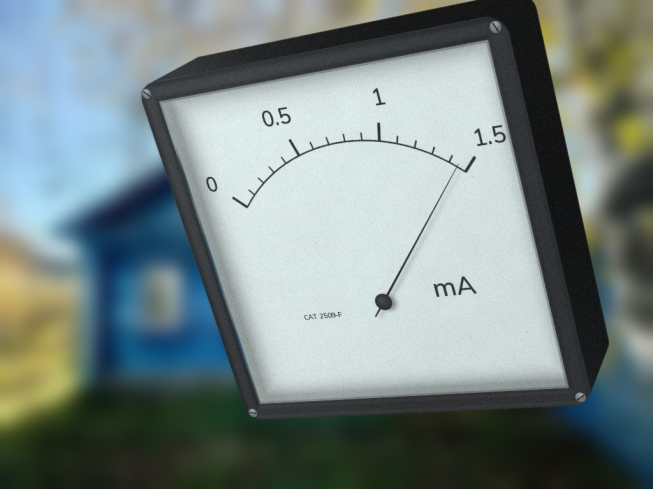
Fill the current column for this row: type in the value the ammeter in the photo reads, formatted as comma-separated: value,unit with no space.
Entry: 1.45,mA
